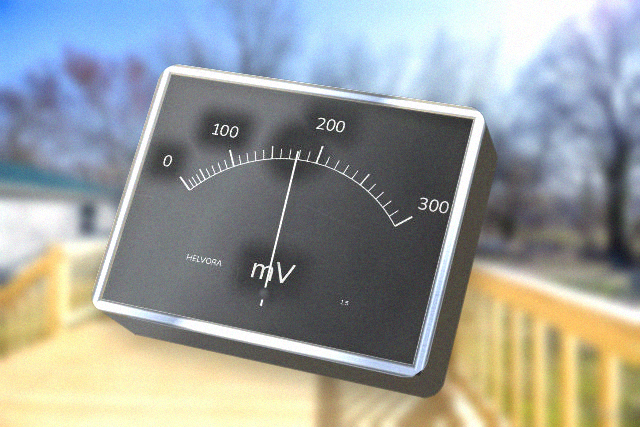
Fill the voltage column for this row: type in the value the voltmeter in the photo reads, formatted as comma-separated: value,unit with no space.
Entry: 180,mV
